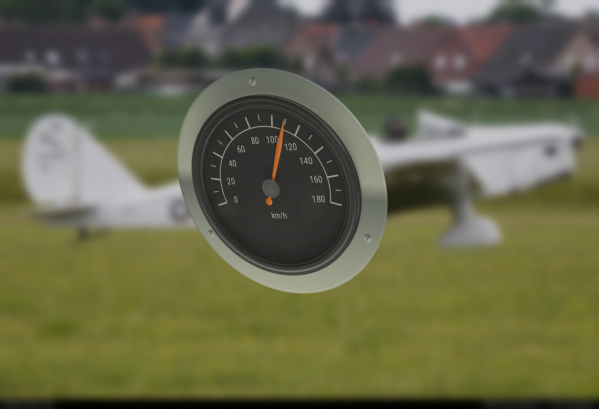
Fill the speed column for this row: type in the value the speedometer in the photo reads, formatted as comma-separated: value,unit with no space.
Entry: 110,km/h
